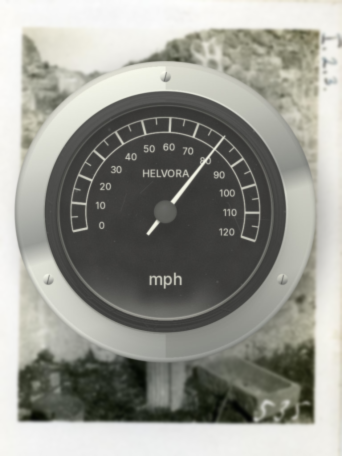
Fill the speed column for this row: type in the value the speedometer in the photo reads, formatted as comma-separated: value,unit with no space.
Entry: 80,mph
